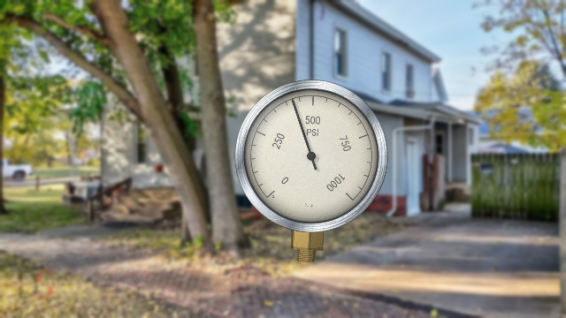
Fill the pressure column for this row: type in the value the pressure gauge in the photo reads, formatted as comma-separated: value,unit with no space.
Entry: 425,psi
